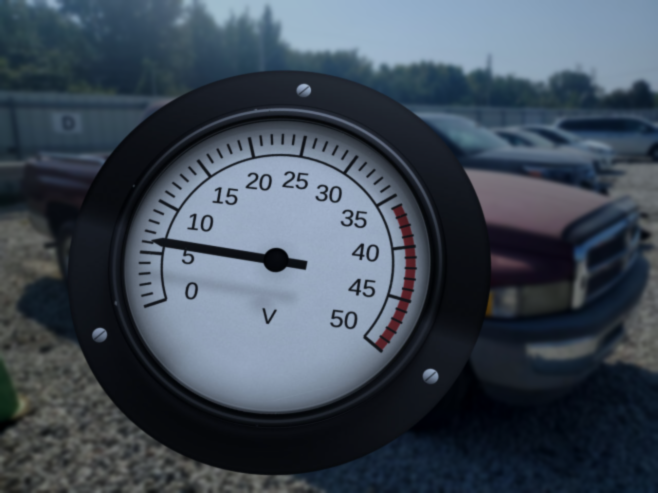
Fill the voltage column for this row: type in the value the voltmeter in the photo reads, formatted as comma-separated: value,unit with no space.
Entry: 6,V
